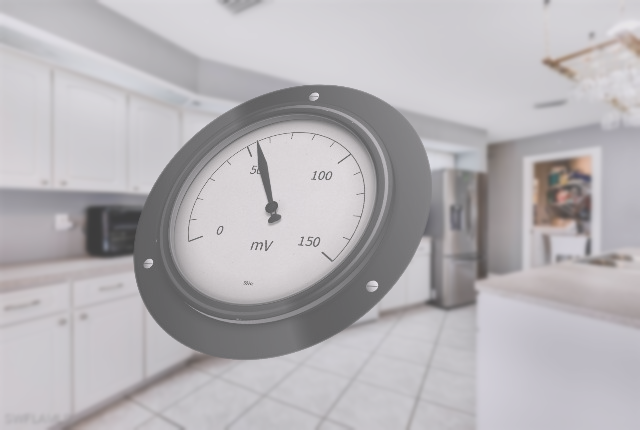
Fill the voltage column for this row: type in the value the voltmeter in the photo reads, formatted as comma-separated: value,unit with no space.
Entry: 55,mV
